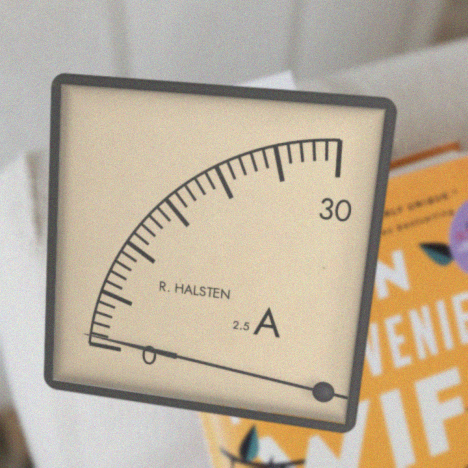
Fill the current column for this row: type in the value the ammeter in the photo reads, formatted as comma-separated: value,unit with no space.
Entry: 1,A
